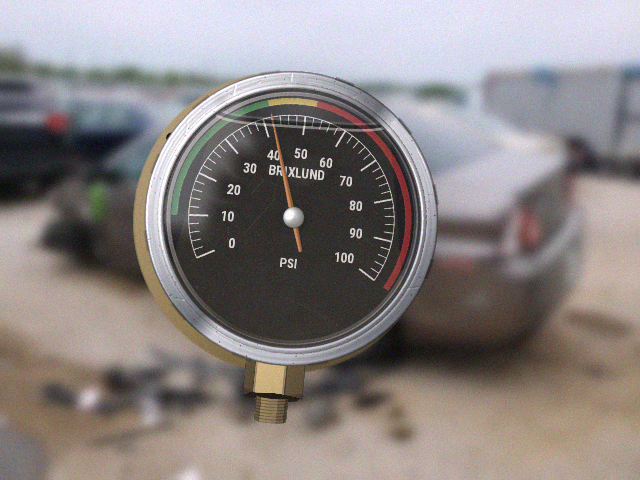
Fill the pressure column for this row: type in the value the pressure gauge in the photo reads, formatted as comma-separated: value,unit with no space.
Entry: 42,psi
